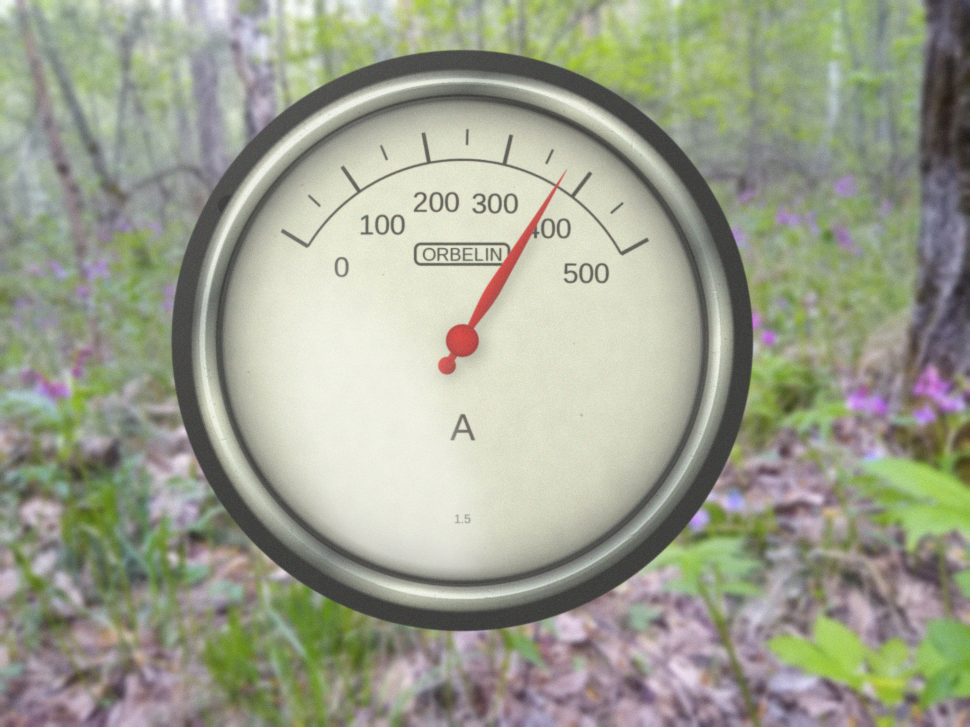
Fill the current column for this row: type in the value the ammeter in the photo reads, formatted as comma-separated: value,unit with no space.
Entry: 375,A
